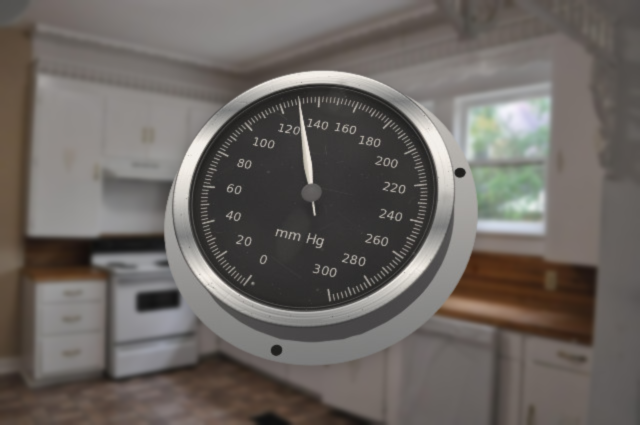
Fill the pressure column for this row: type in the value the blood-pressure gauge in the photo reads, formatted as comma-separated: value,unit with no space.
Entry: 130,mmHg
